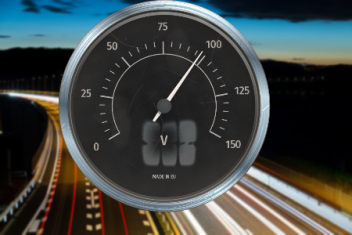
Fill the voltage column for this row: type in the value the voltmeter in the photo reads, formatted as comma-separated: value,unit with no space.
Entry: 97.5,V
